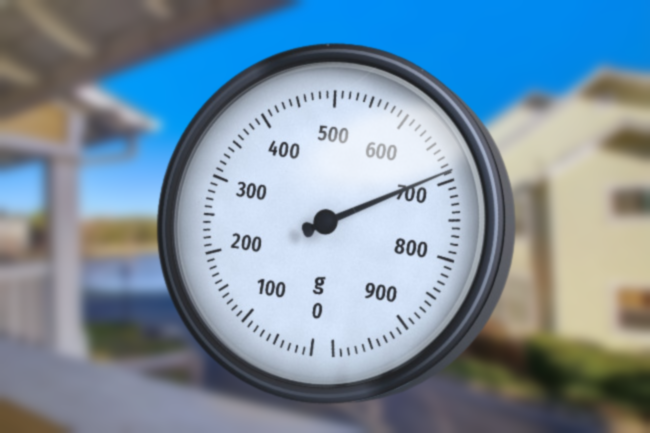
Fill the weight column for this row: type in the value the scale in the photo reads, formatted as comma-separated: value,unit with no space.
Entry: 690,g
